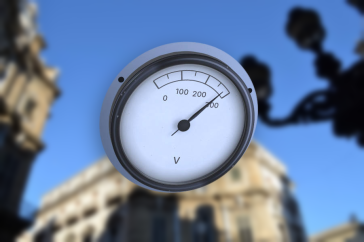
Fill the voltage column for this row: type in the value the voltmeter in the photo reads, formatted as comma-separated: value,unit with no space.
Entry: 275,V
